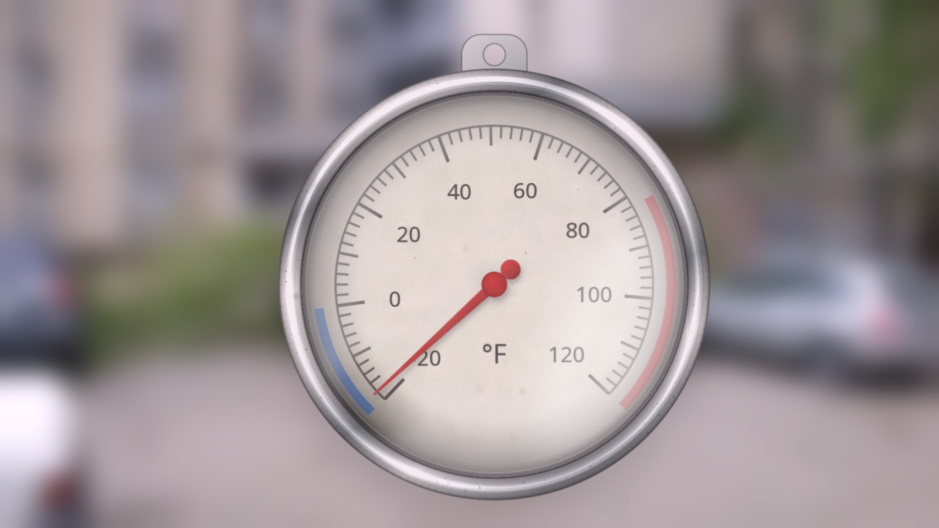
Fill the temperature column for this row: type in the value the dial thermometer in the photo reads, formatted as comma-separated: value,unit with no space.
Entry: -18,°F
